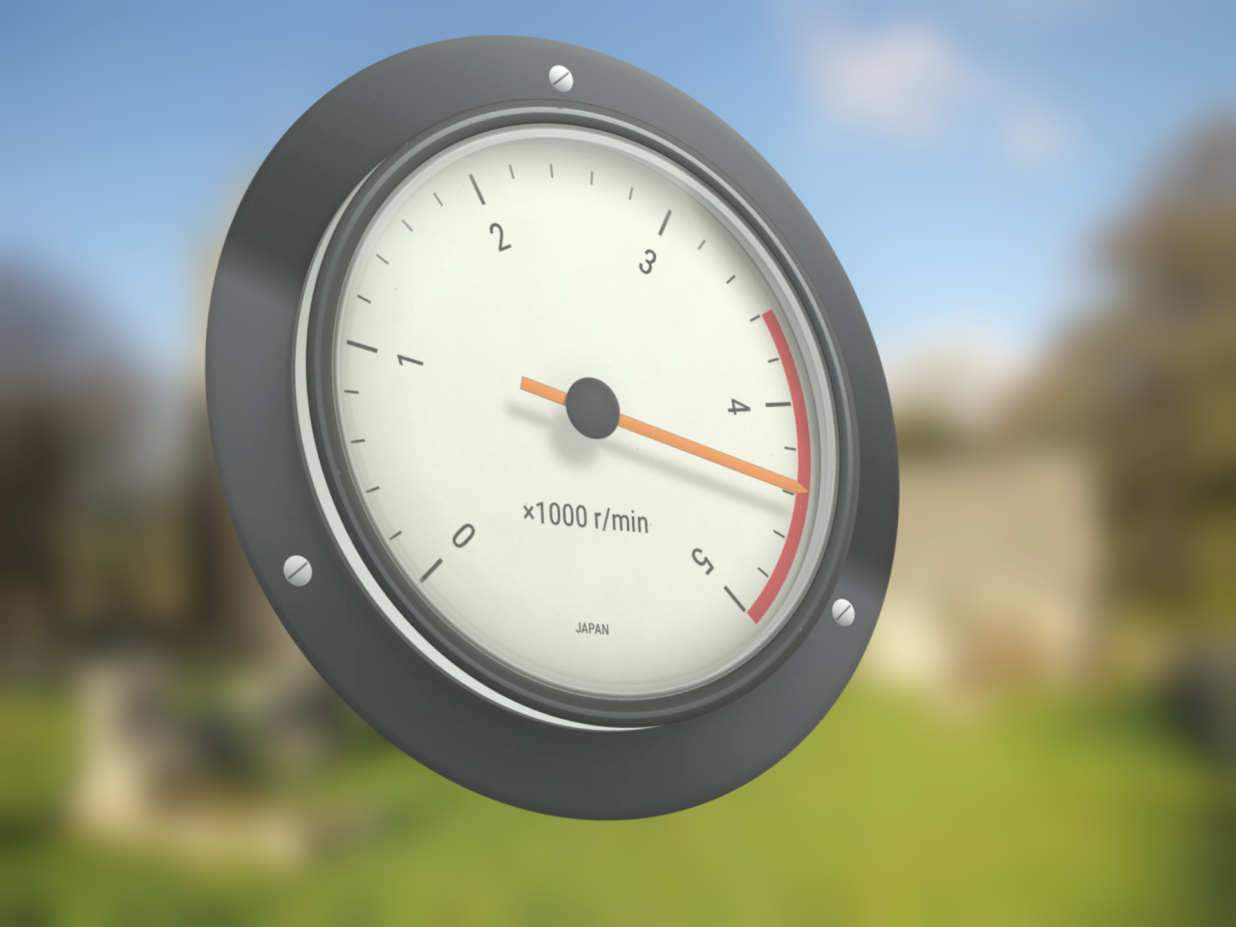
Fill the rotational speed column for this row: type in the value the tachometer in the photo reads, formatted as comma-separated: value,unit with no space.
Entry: 4400,rpm
